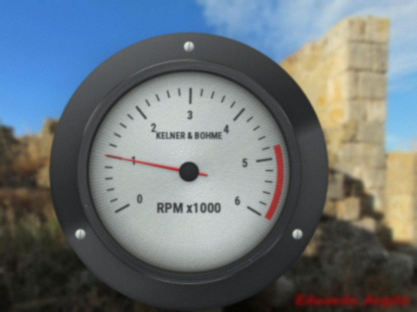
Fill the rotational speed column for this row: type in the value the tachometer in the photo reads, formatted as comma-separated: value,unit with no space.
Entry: 1000,rpm
